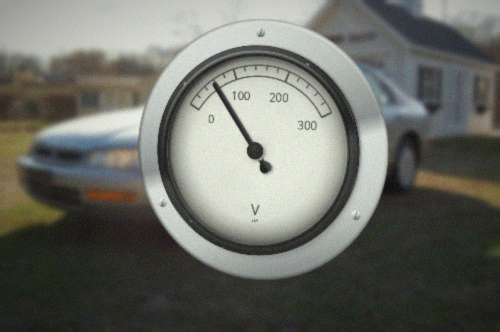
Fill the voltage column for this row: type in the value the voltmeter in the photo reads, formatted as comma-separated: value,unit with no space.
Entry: 60,V
